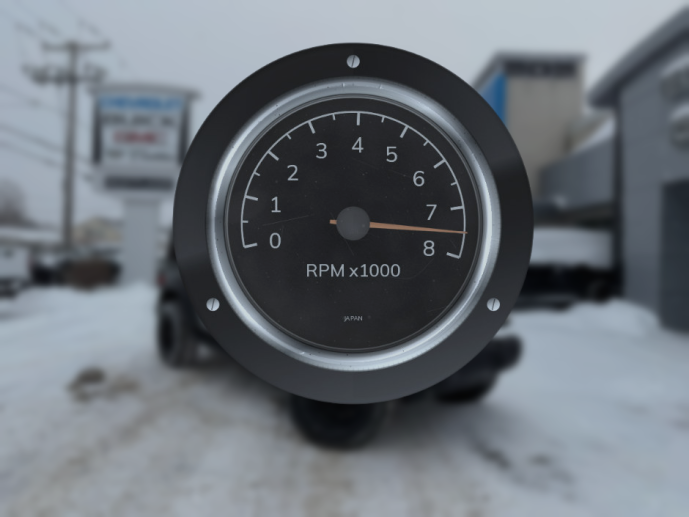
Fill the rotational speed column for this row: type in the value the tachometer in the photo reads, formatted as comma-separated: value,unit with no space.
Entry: 7500,rpm
